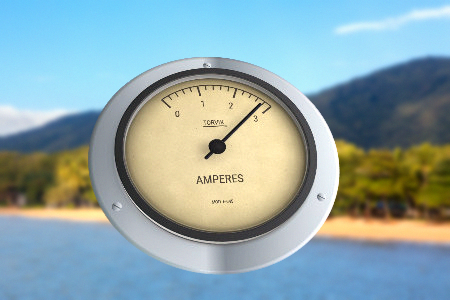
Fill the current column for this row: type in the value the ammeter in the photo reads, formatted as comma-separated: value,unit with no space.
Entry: 2.8,A
